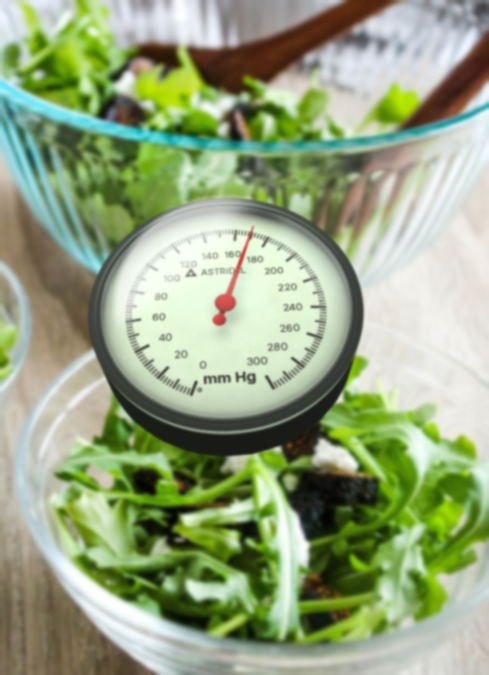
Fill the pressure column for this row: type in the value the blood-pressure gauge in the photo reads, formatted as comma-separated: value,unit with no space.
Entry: 170,mmHg
